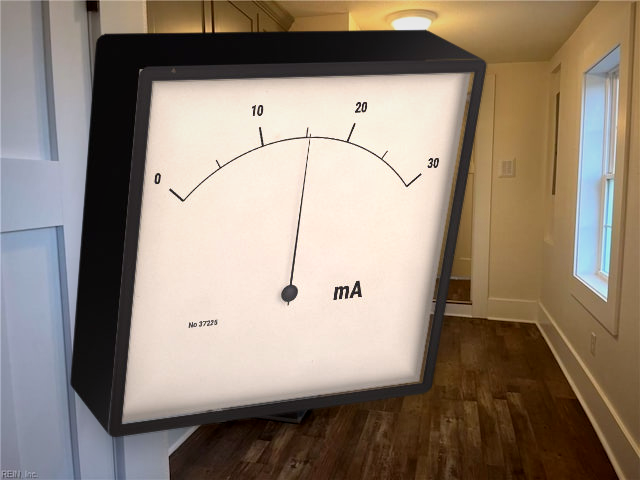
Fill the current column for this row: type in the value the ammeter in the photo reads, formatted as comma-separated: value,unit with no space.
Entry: 15,mA
